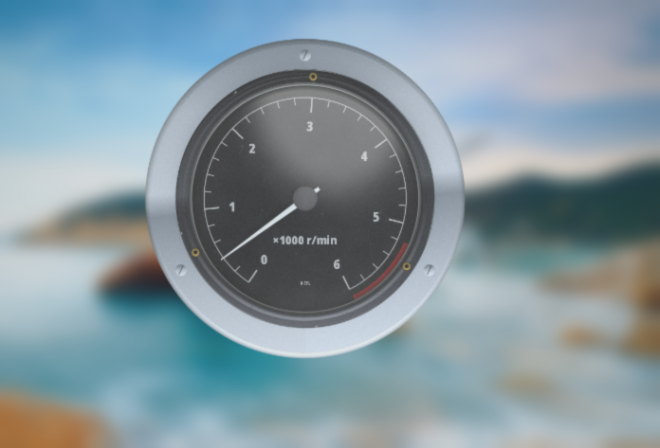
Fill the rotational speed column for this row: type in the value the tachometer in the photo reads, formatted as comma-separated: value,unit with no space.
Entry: 400,rpm
